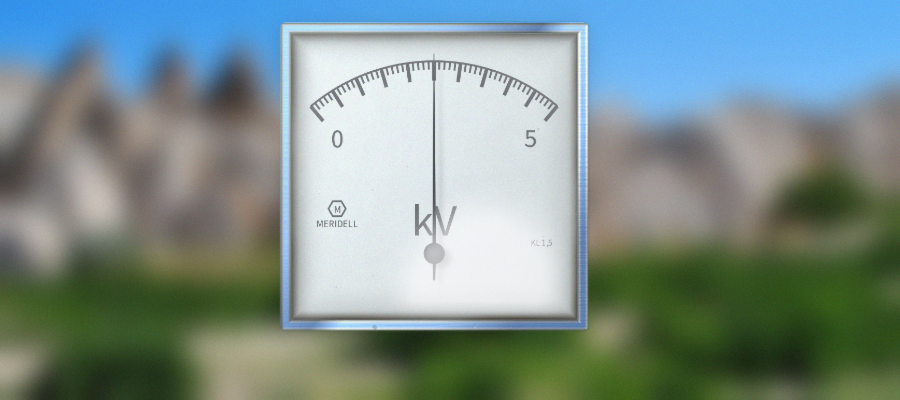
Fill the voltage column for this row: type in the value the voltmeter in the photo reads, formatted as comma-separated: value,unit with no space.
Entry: 2.5,kV
